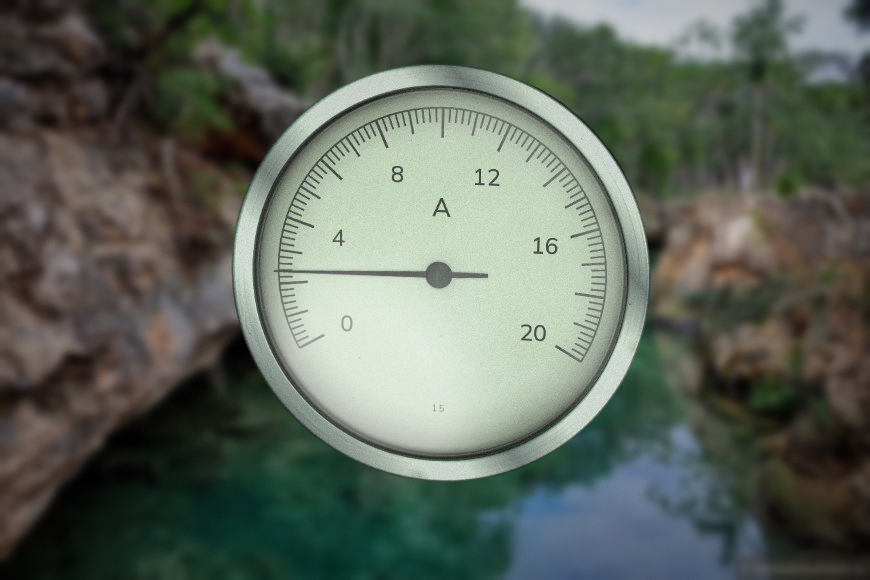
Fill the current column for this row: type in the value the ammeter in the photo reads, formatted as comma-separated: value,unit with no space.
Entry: 2.4,A
